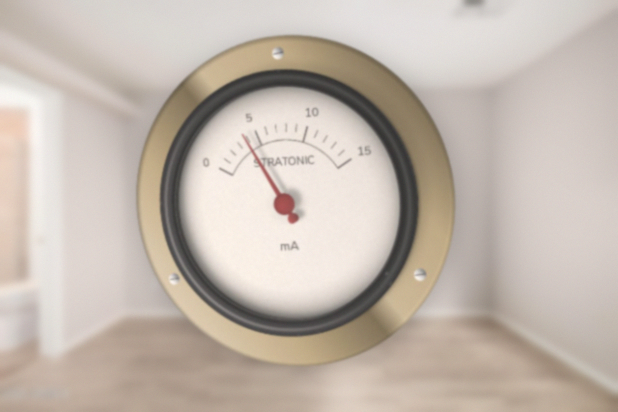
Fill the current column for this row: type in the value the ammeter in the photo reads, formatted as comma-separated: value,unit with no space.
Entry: 4,mA
